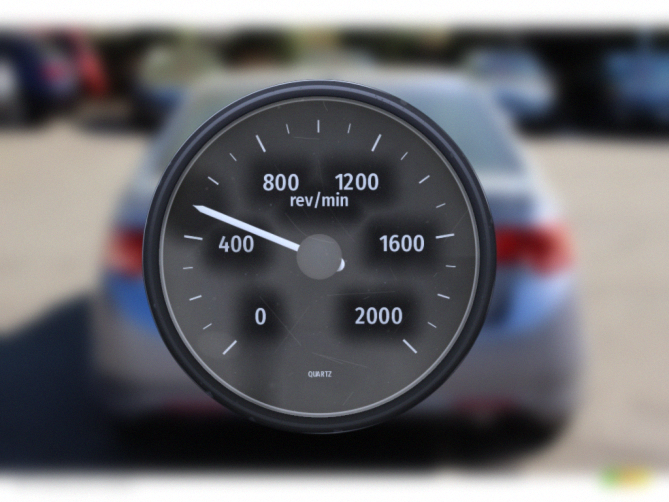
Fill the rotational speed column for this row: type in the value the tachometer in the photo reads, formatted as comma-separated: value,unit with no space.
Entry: 500,rpm
